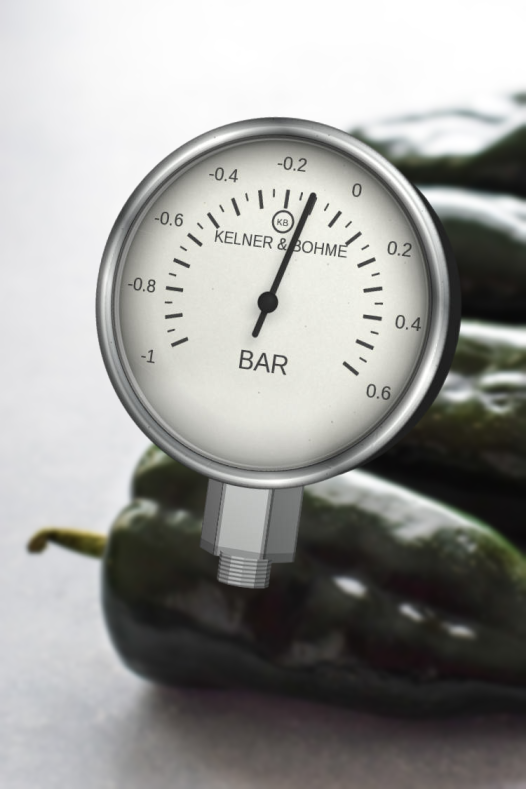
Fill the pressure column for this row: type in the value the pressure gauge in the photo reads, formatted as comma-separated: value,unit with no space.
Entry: -0.1,bar
